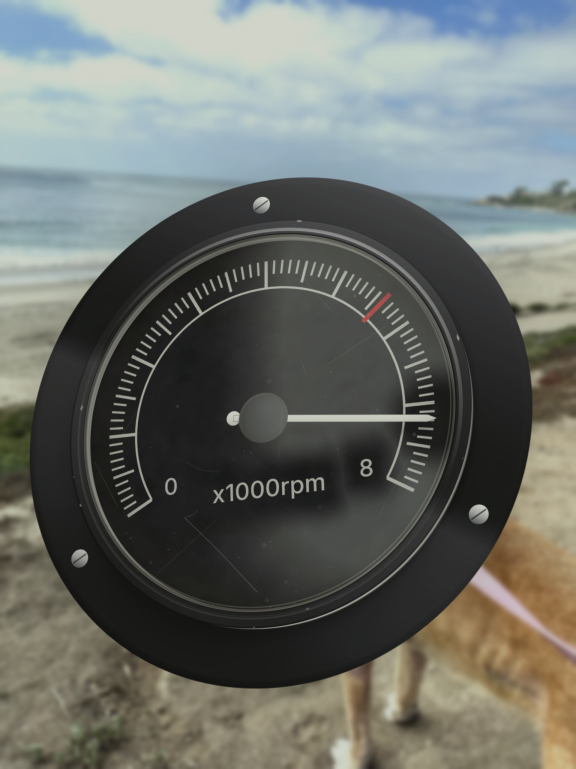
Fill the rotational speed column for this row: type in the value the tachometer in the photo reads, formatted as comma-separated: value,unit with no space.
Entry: 7200,rpm
